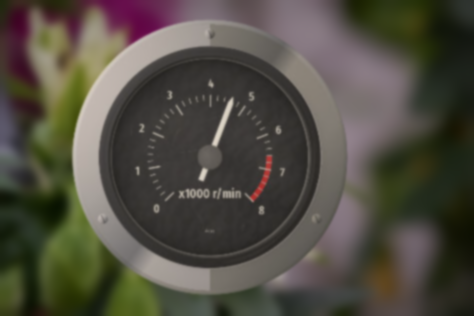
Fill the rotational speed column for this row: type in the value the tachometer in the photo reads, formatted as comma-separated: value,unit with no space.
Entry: 4600,rpm
